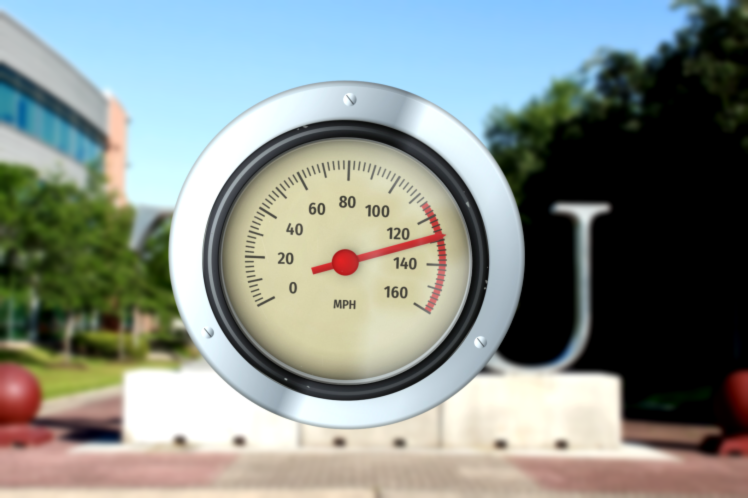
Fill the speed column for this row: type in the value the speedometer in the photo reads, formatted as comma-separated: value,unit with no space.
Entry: 128,mph
